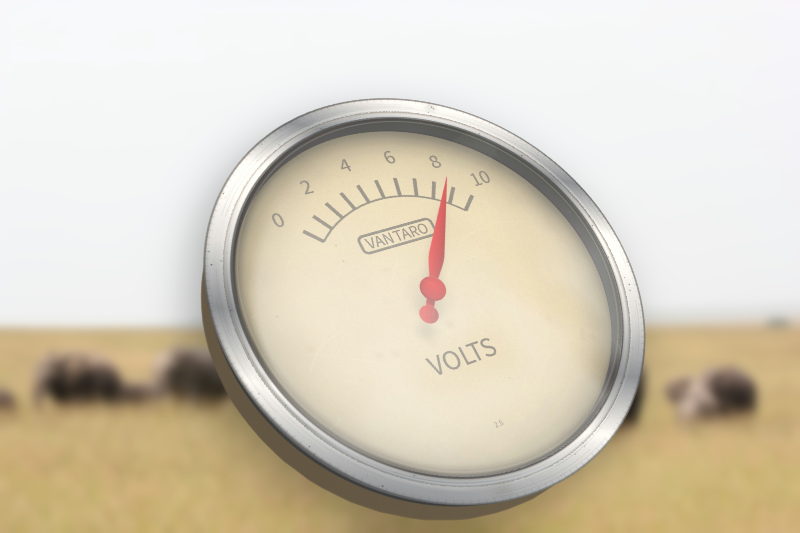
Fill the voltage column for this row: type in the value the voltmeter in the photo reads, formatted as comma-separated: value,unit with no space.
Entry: 8.5,V
